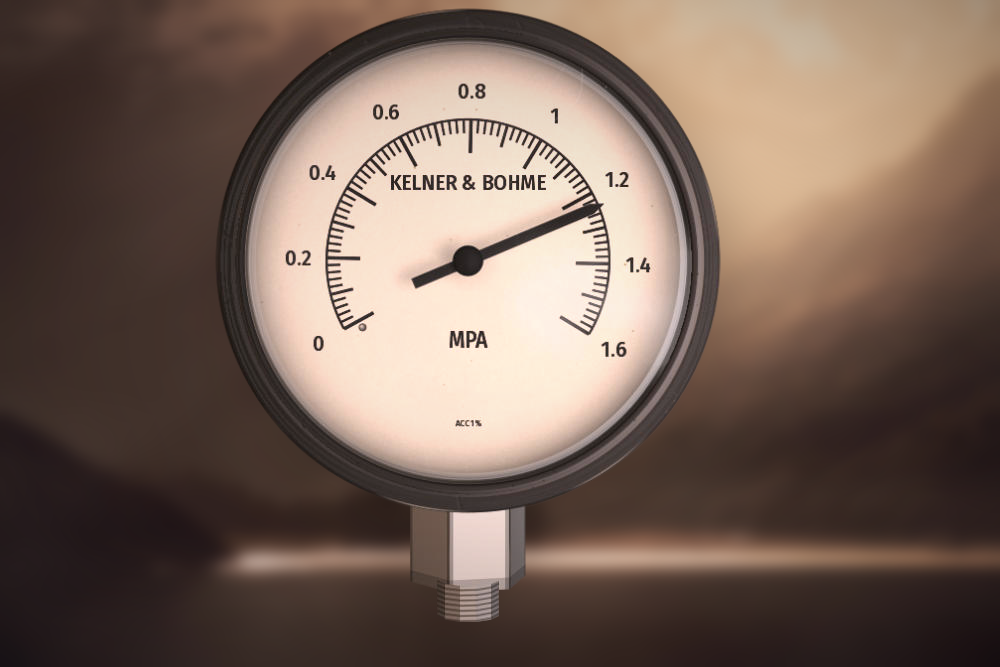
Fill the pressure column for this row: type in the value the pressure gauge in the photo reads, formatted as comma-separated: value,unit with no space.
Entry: 1.24,MPa
